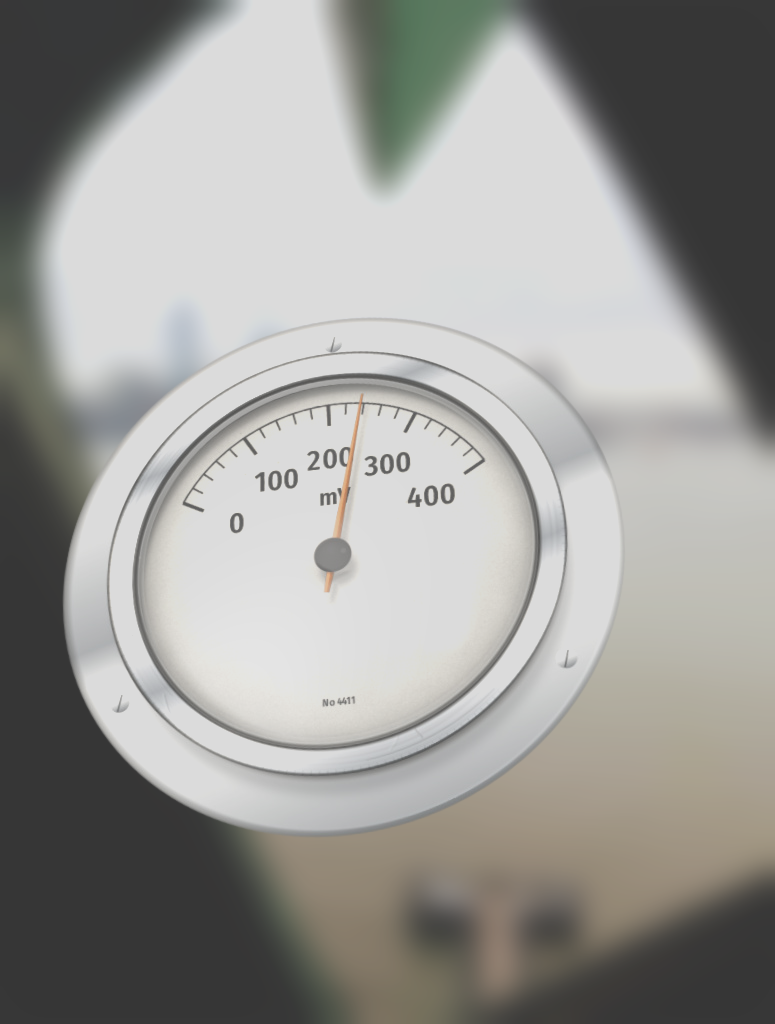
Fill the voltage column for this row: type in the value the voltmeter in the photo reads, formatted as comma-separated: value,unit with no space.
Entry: 240,mV
